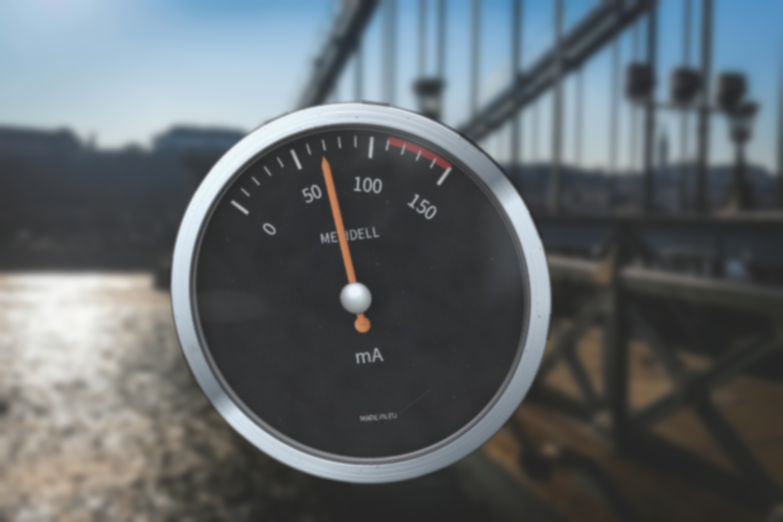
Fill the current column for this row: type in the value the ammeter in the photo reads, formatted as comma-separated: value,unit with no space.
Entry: 70,mA
